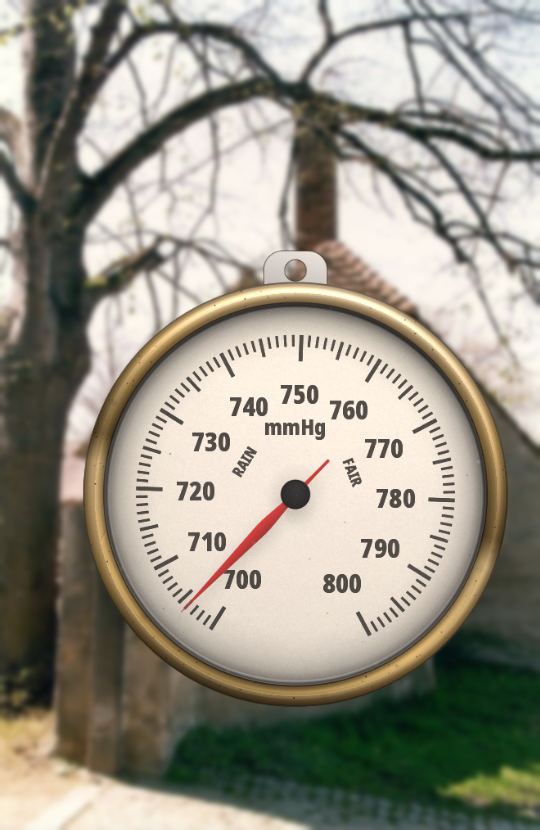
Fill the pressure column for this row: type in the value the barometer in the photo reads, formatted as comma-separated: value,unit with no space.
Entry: 704,mmHg
